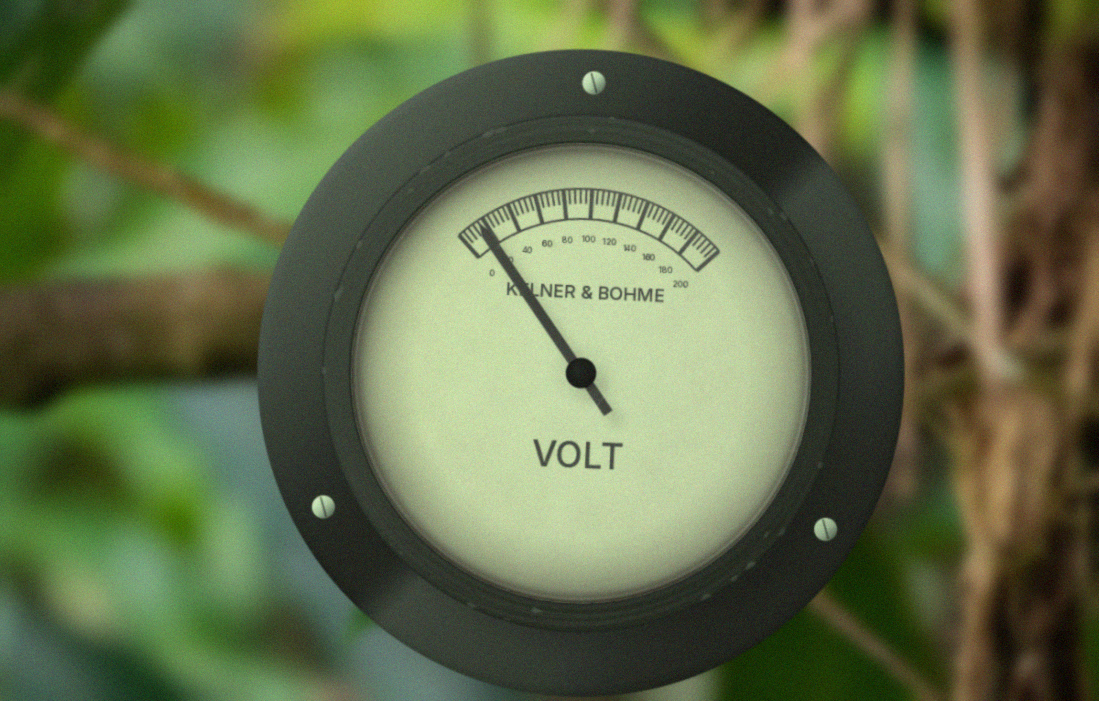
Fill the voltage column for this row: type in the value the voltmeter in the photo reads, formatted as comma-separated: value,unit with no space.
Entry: 16,V
